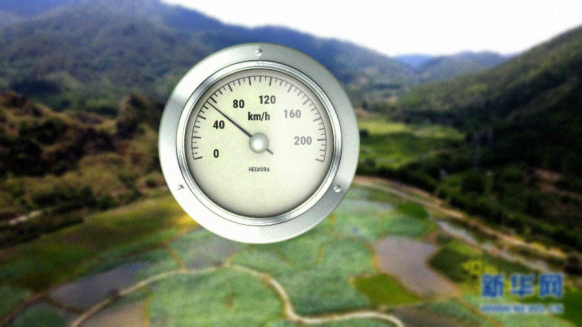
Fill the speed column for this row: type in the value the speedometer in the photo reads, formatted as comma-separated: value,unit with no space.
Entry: 55,km/h
